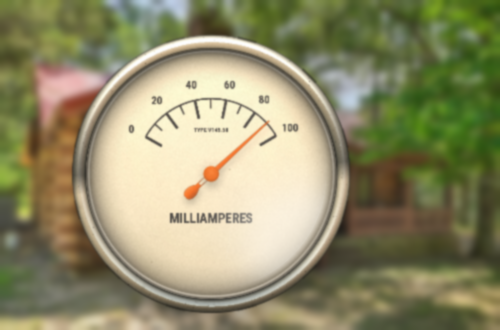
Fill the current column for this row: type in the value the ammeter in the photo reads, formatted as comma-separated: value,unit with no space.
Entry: 90,mA
